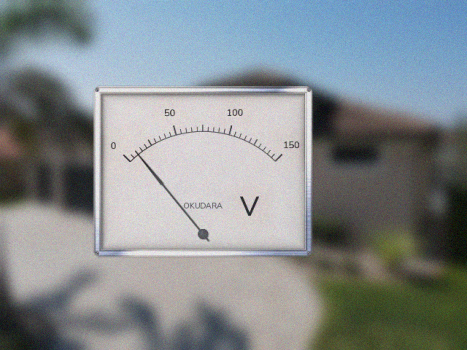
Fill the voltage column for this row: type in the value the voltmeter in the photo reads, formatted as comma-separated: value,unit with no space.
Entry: 10,V
